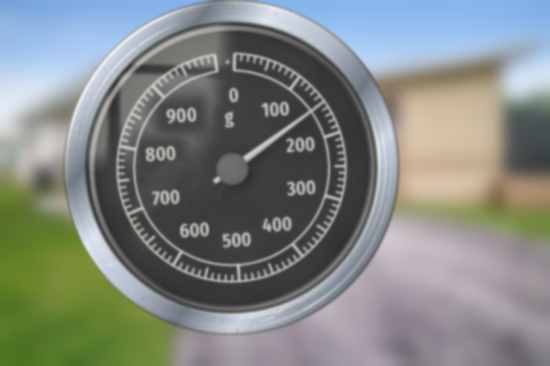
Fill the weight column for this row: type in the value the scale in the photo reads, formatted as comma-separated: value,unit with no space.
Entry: 150,g
